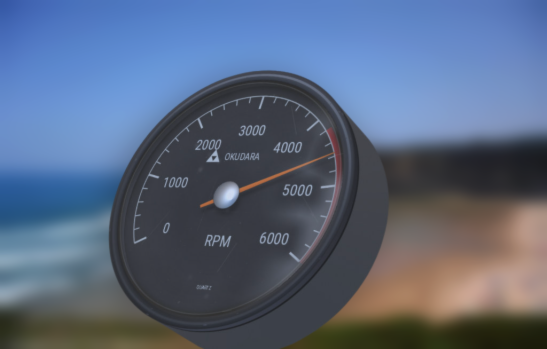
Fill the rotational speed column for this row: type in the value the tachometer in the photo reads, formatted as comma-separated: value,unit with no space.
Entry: 4600,rpm
